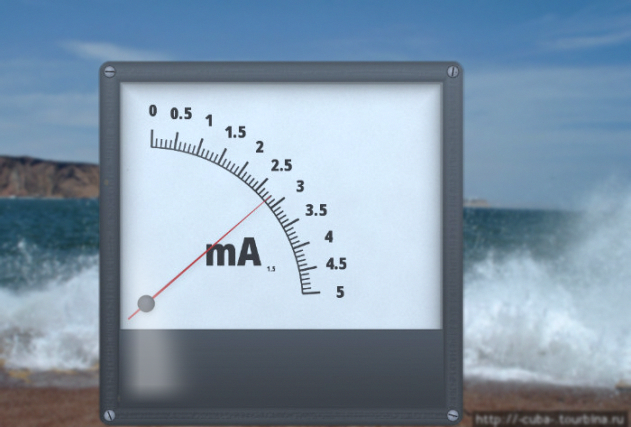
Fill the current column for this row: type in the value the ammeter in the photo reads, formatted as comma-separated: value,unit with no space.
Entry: 2.8,mA
